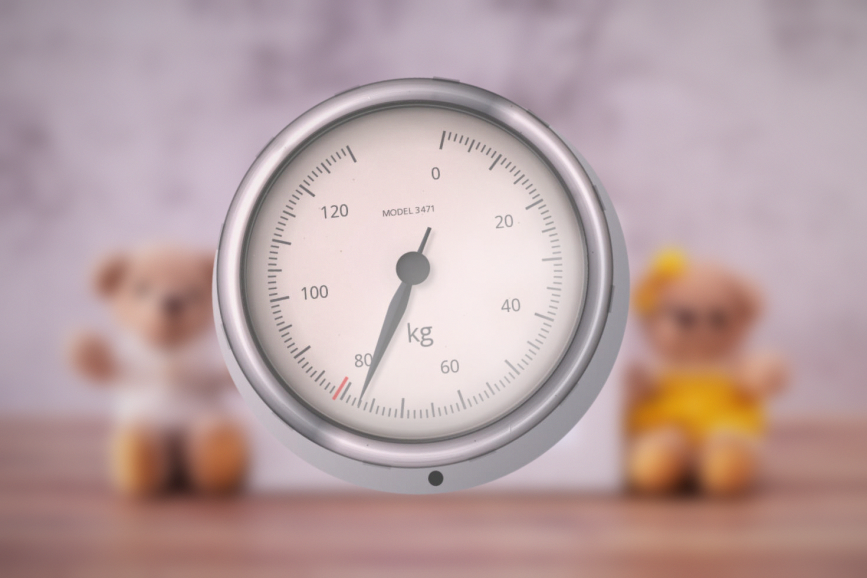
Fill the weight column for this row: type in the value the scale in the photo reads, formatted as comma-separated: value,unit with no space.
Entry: 77,kg
